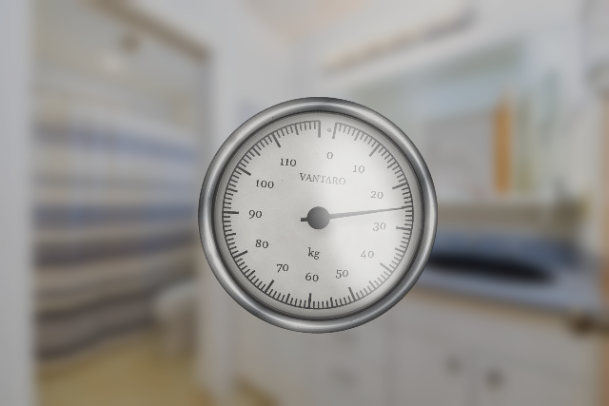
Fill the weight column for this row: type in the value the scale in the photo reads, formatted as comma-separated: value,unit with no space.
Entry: 25,kg
